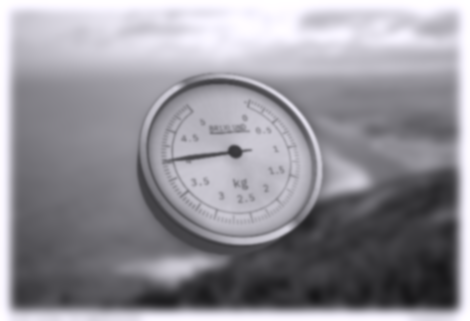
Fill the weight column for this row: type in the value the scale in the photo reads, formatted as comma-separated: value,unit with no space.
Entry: 4,kg
